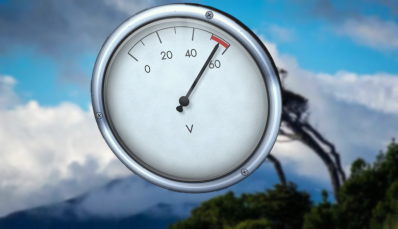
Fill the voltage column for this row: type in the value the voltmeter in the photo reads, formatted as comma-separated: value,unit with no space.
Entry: 55,V
